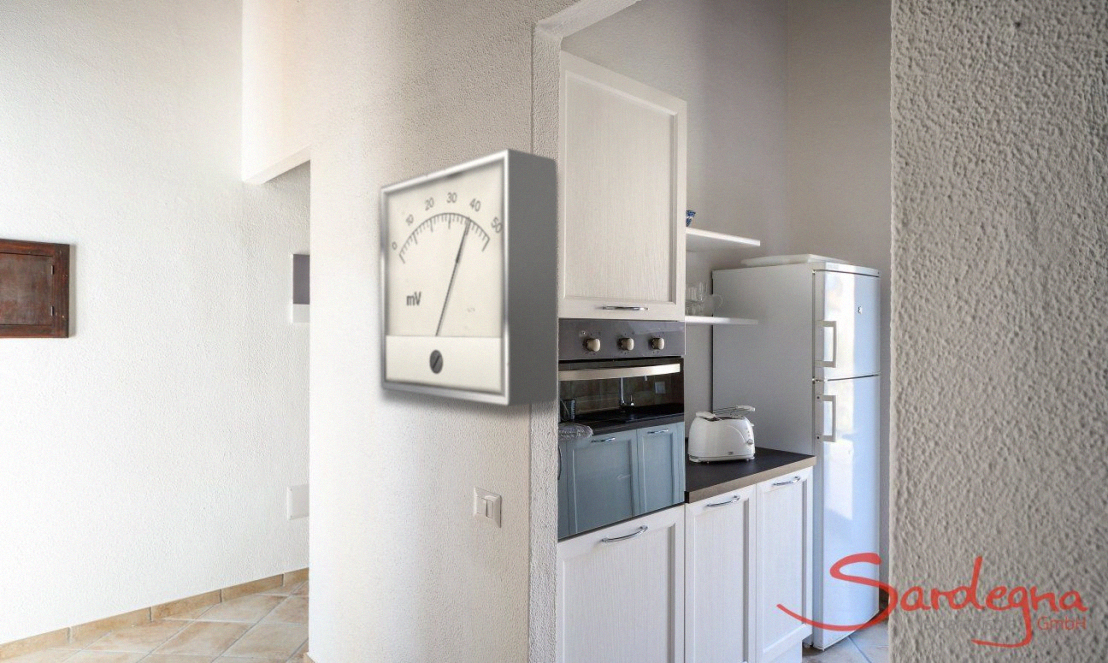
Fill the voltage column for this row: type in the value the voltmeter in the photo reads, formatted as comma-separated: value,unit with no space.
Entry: 40,mV
